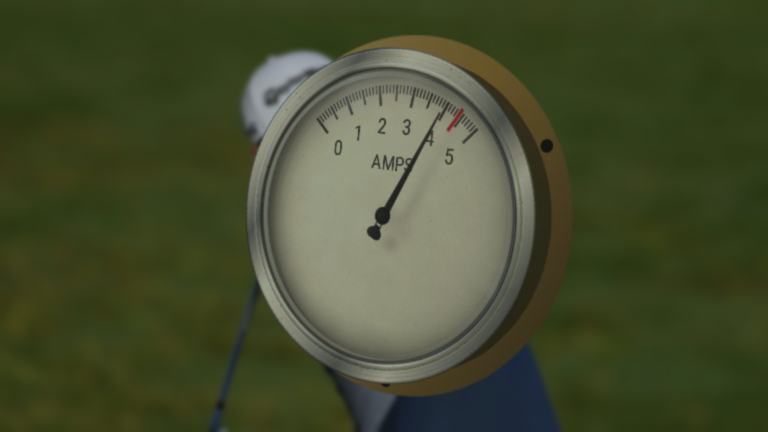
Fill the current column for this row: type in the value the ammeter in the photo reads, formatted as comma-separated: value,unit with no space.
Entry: 4,A
